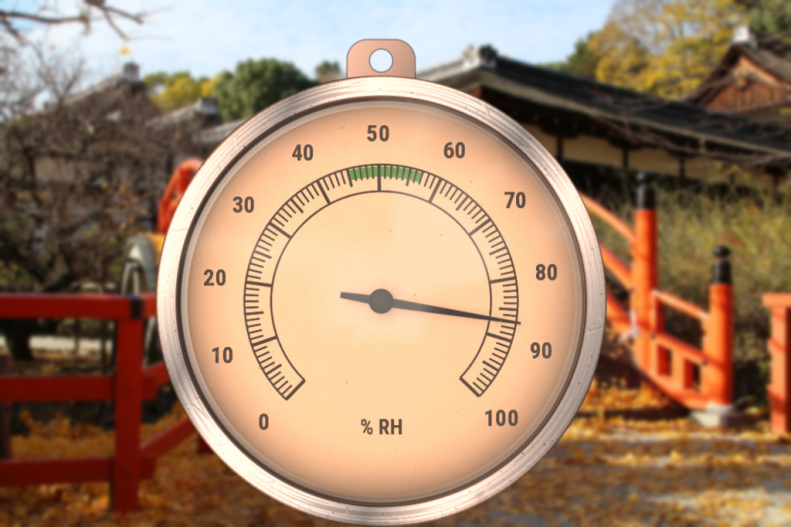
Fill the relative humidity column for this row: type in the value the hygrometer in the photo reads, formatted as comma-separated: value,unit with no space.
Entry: 87,%
